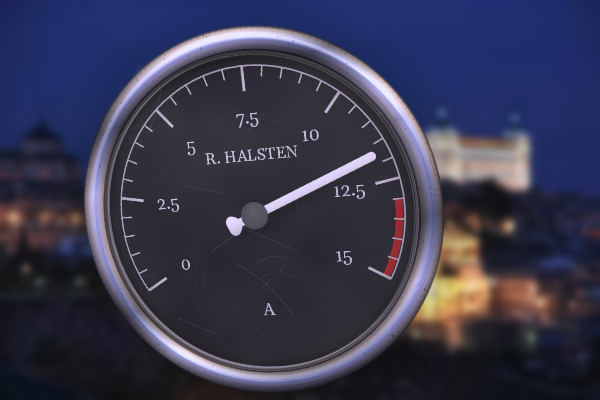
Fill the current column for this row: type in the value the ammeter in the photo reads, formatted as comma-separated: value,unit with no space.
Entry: 11.75,A
